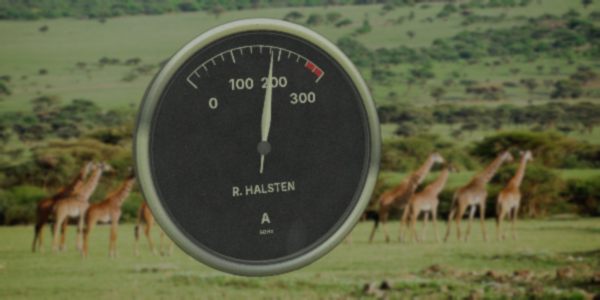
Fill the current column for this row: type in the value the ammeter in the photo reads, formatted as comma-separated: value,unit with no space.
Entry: 180,A
